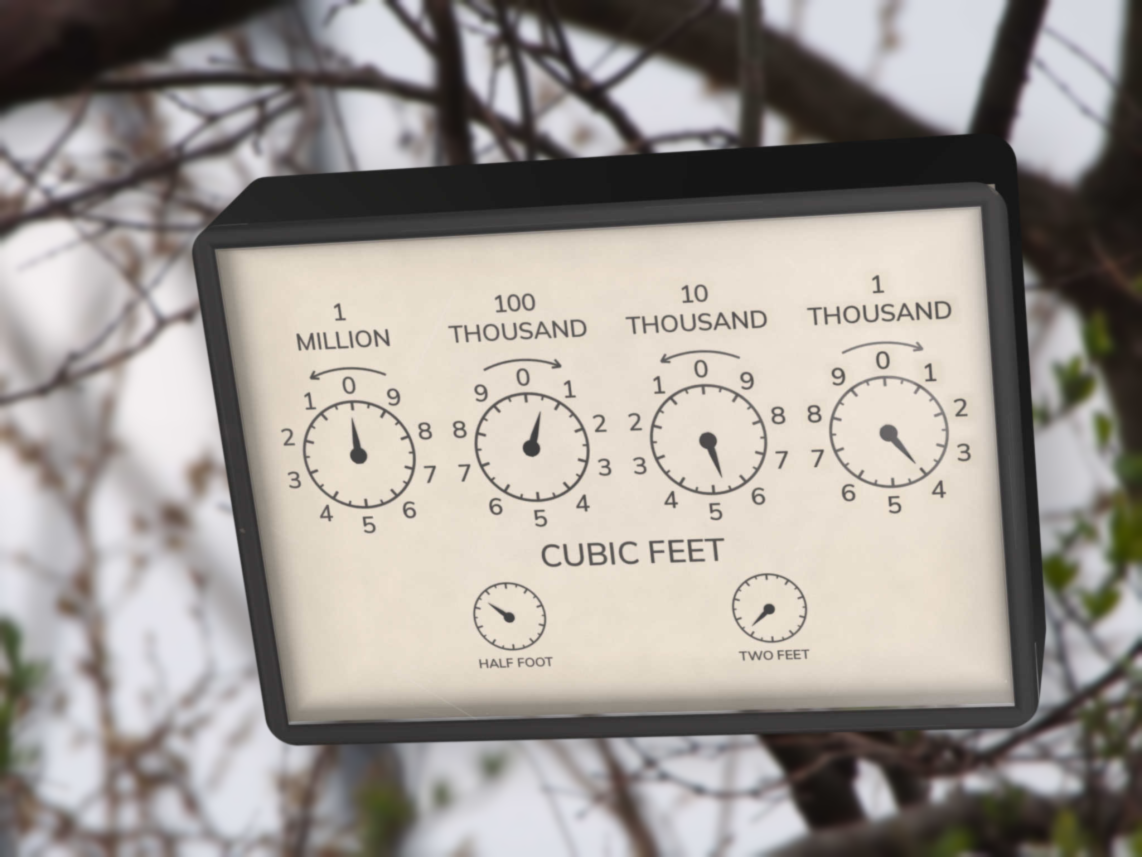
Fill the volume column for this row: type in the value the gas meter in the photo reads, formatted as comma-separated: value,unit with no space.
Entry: 5400,ft³
